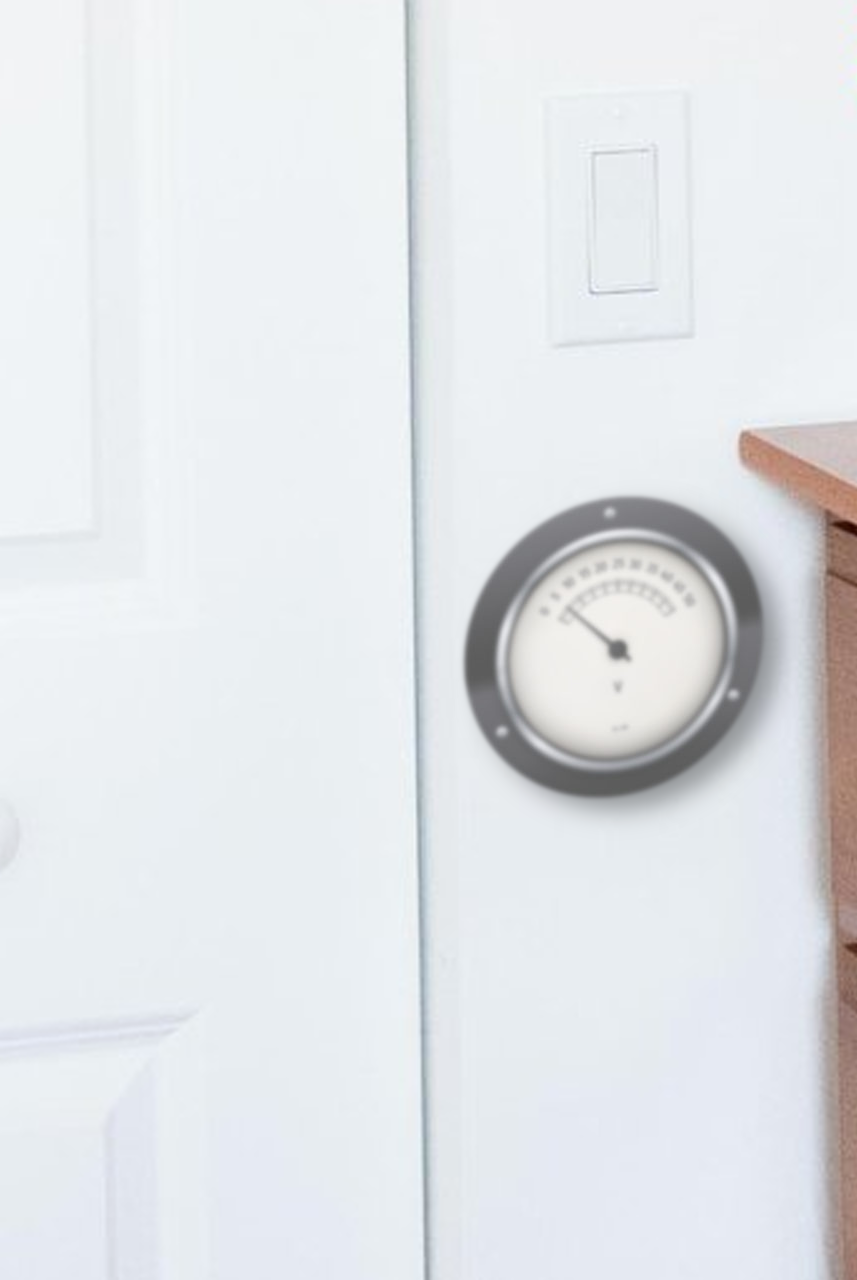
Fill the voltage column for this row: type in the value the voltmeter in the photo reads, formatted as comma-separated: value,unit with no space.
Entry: 5,V
